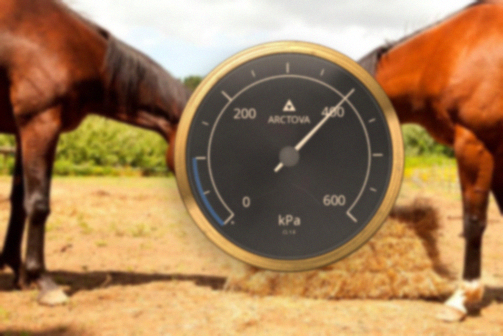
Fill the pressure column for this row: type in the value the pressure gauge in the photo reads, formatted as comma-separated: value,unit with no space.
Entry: 400,kPa
